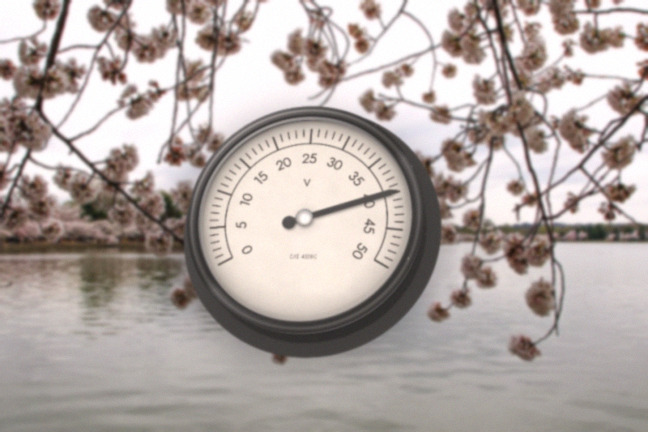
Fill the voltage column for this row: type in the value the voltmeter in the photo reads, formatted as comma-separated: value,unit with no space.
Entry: 40,V
